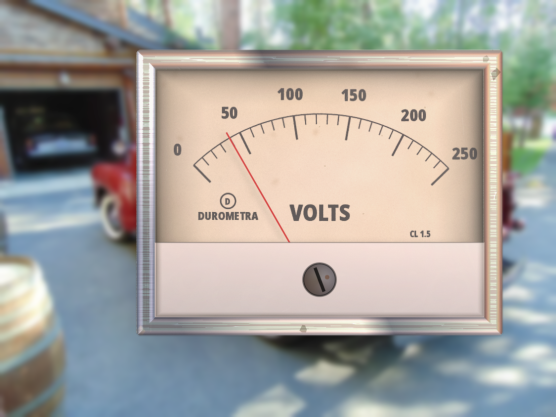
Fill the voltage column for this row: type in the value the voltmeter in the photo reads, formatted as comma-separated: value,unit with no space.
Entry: 40,V
